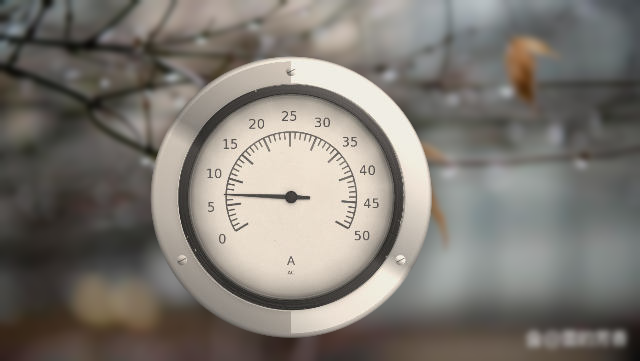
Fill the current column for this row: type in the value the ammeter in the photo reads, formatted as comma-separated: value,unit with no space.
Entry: 7,A
